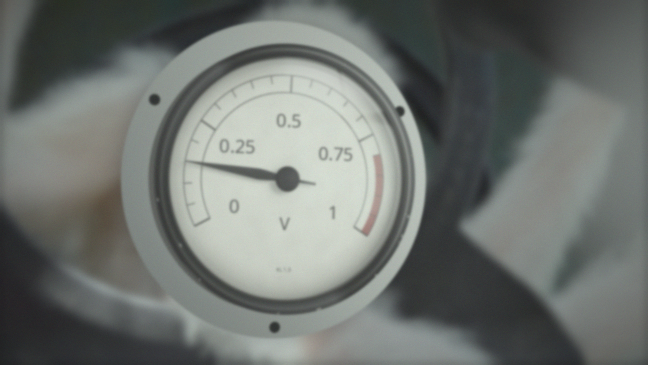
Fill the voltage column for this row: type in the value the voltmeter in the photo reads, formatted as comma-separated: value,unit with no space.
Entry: 0.15,V
